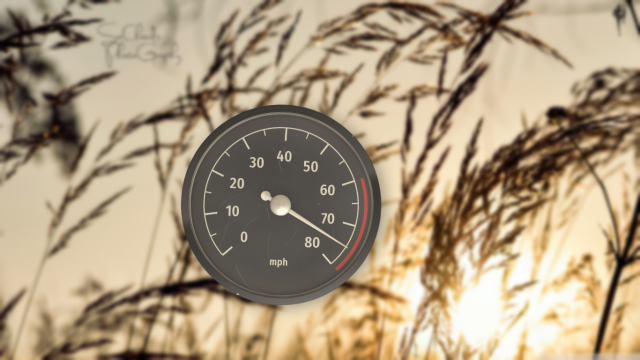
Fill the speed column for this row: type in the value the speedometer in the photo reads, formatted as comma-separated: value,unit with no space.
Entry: 75,mph
